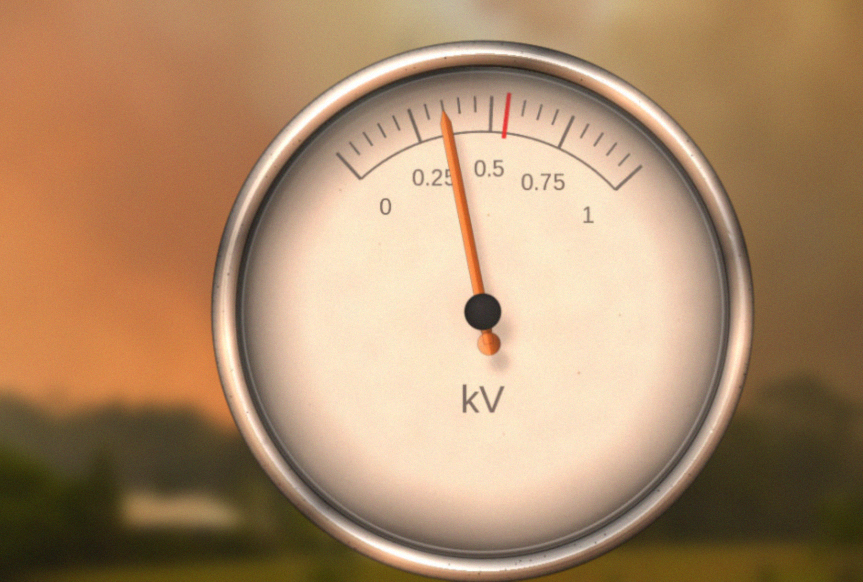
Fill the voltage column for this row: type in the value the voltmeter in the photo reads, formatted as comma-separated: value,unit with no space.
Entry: 0.35,kV
